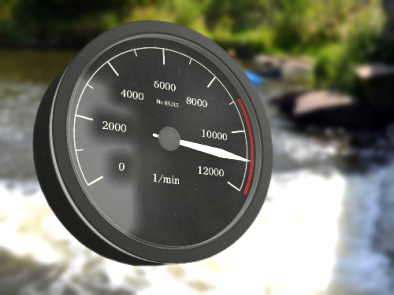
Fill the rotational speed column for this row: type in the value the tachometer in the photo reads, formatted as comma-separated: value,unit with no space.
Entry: 11000,rpm
